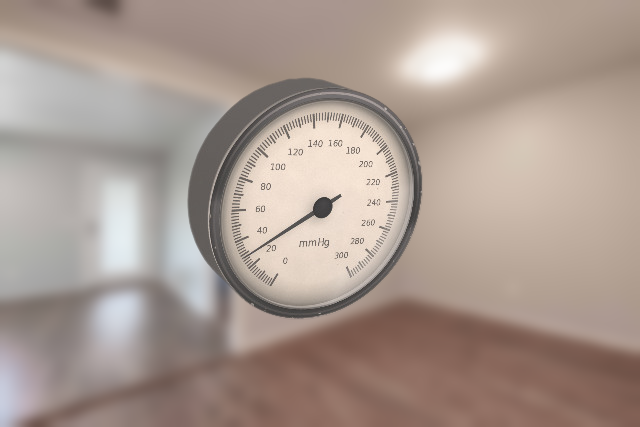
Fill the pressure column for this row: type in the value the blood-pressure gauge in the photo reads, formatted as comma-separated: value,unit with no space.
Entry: 30,mmHg
